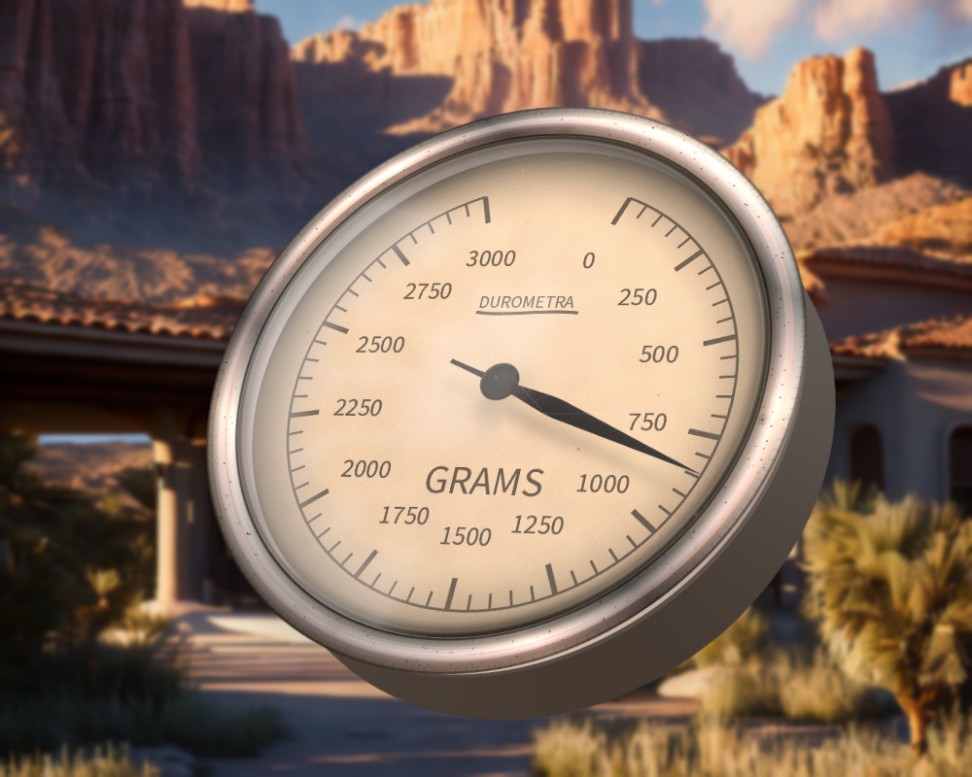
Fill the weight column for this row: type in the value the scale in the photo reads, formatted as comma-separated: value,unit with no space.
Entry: 850,g
